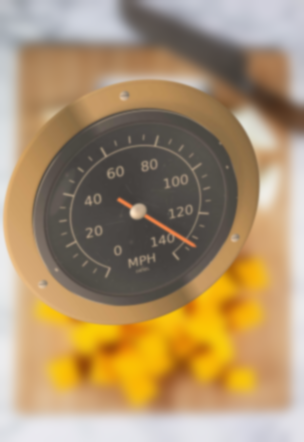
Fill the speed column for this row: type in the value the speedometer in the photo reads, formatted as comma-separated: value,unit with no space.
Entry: 132.5,mph
